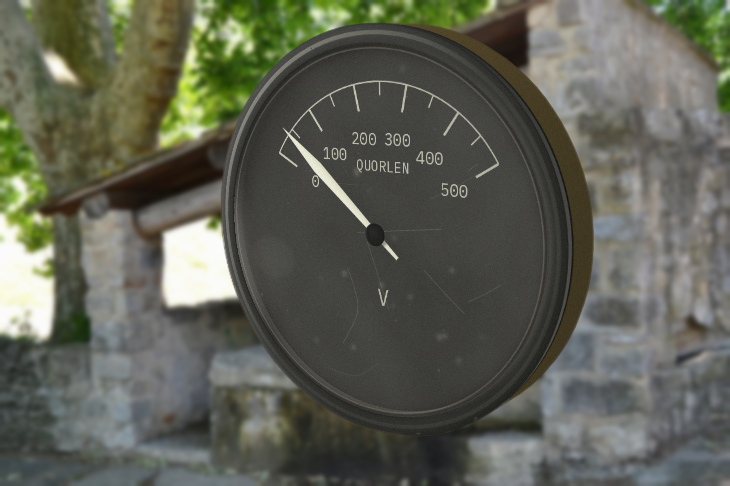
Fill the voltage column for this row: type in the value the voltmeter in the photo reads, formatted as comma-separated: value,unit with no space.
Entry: 50,V
